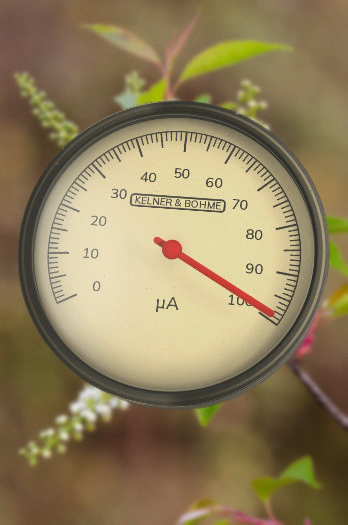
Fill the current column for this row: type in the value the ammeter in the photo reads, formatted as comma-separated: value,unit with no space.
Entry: 99,µA
